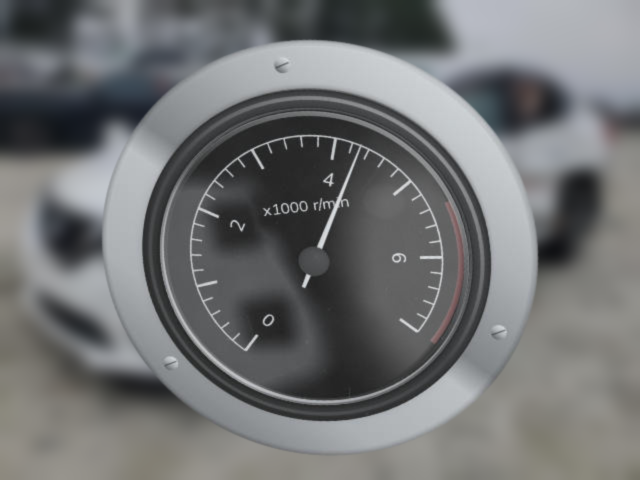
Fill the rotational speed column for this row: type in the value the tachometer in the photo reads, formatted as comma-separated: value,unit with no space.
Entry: 4300,rpm
